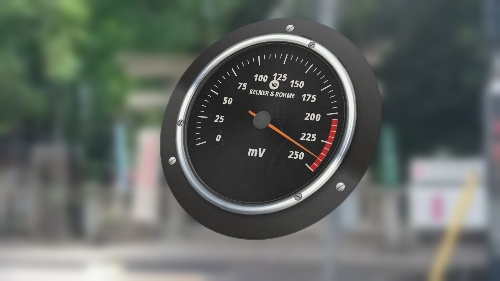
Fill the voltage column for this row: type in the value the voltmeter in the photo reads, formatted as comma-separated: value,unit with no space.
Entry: 240,mV
